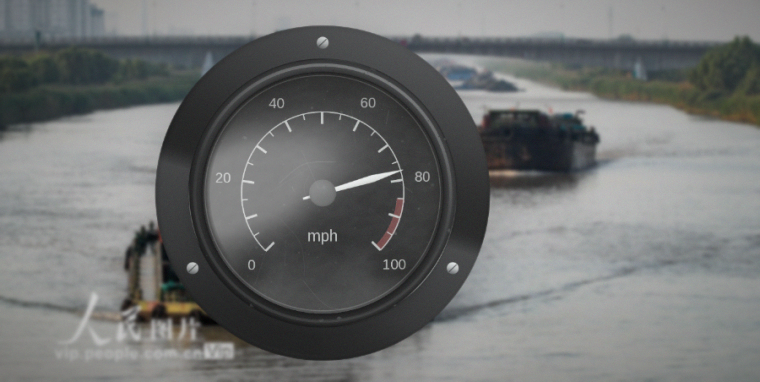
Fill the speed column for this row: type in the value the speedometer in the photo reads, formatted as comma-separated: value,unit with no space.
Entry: 77.5,mph
